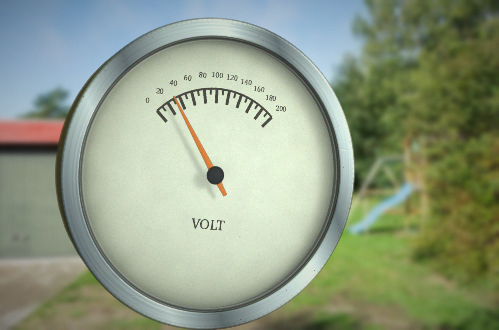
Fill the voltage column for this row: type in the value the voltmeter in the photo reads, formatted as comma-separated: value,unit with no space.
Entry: 30,V
